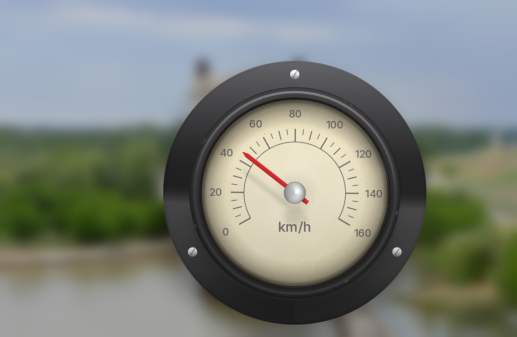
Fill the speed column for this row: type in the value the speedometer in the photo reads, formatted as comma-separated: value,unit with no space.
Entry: 45,km/h
